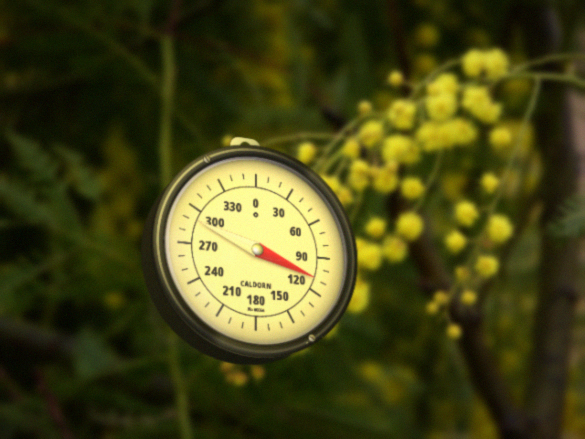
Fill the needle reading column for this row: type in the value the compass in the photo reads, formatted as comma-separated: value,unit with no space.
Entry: 110,°
